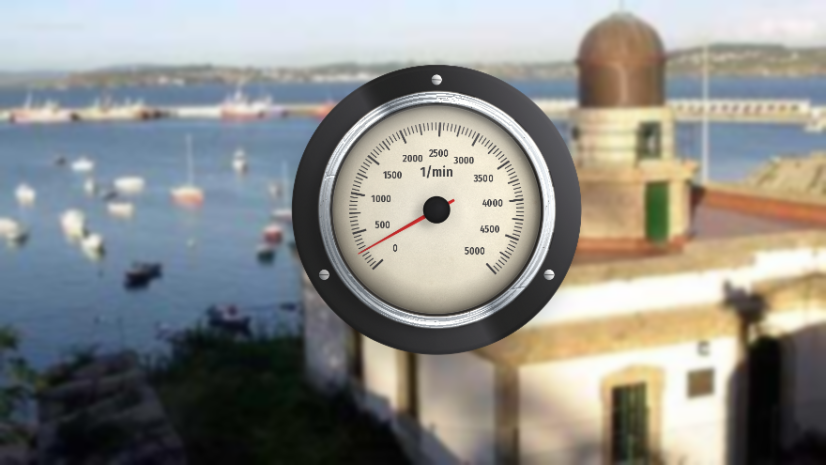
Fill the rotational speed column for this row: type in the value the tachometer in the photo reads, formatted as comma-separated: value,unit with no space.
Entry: 250,rpm
